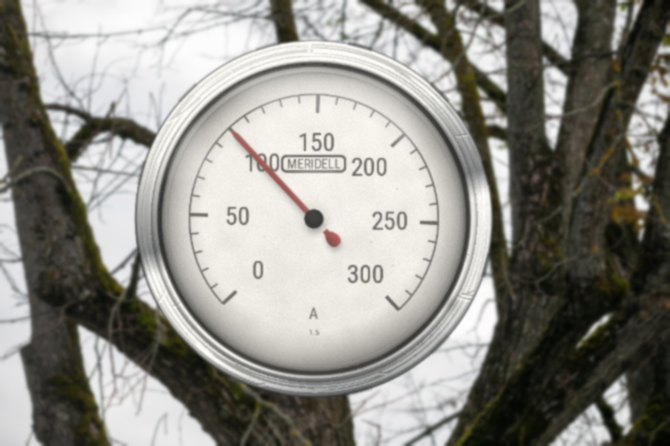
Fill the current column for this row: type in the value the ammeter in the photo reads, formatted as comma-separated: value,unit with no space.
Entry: 100,A
